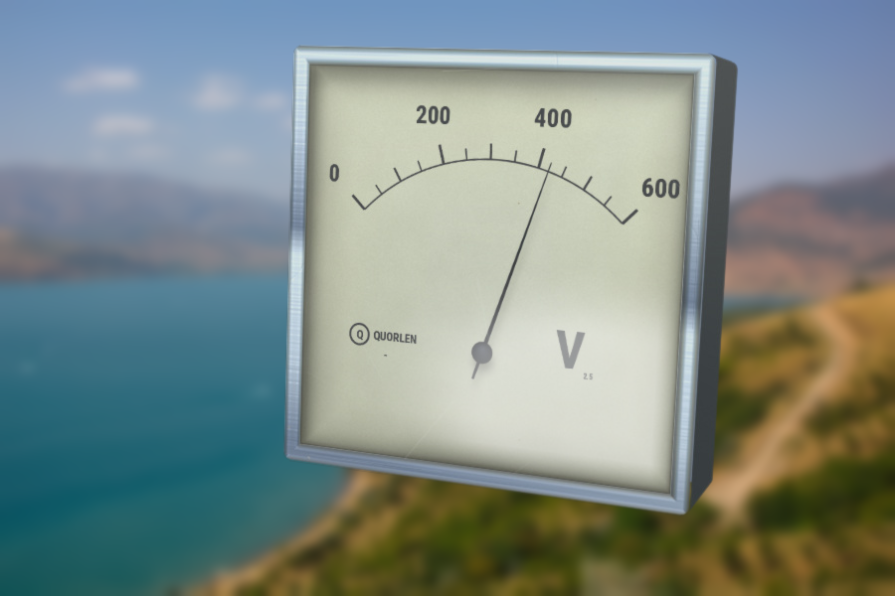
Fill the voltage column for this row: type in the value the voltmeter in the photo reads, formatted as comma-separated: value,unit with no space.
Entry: 425,V
